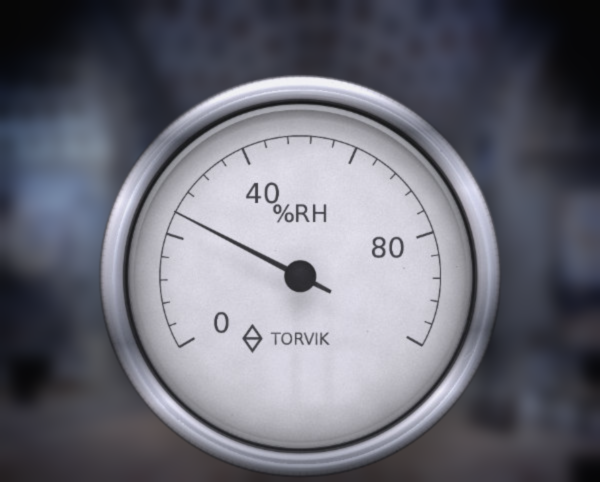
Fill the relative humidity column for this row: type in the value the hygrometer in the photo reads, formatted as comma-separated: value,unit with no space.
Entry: 24,%
